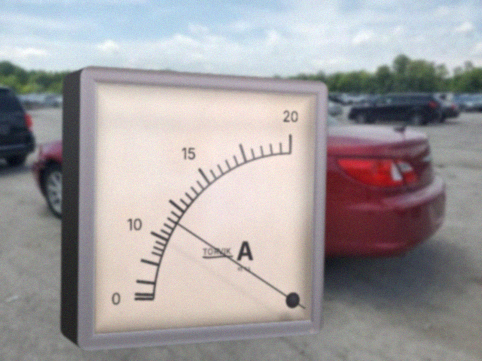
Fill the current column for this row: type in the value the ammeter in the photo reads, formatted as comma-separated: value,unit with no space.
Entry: 11.5,A
